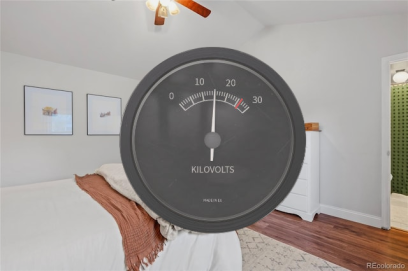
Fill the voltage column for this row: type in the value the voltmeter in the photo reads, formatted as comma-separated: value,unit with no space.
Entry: 15,kV
